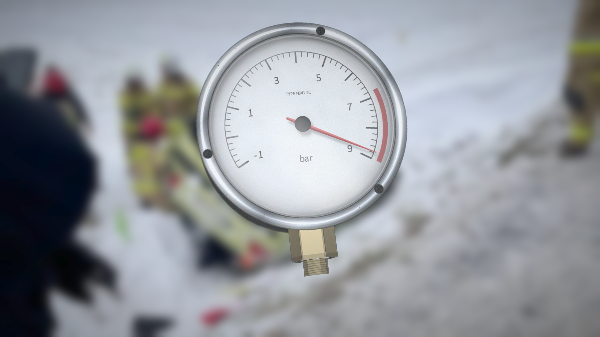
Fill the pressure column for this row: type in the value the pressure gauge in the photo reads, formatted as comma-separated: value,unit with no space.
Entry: 8.8,bar
